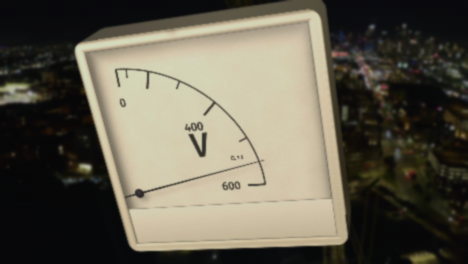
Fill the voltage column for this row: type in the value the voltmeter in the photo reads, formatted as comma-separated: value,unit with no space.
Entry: 550,V
